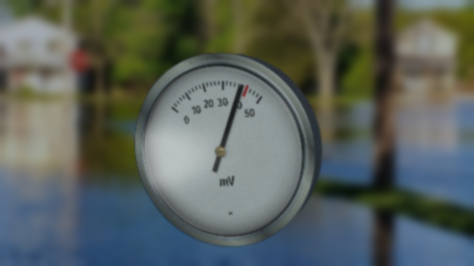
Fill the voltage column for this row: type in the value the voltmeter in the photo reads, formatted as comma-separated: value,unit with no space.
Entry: 40,mV
